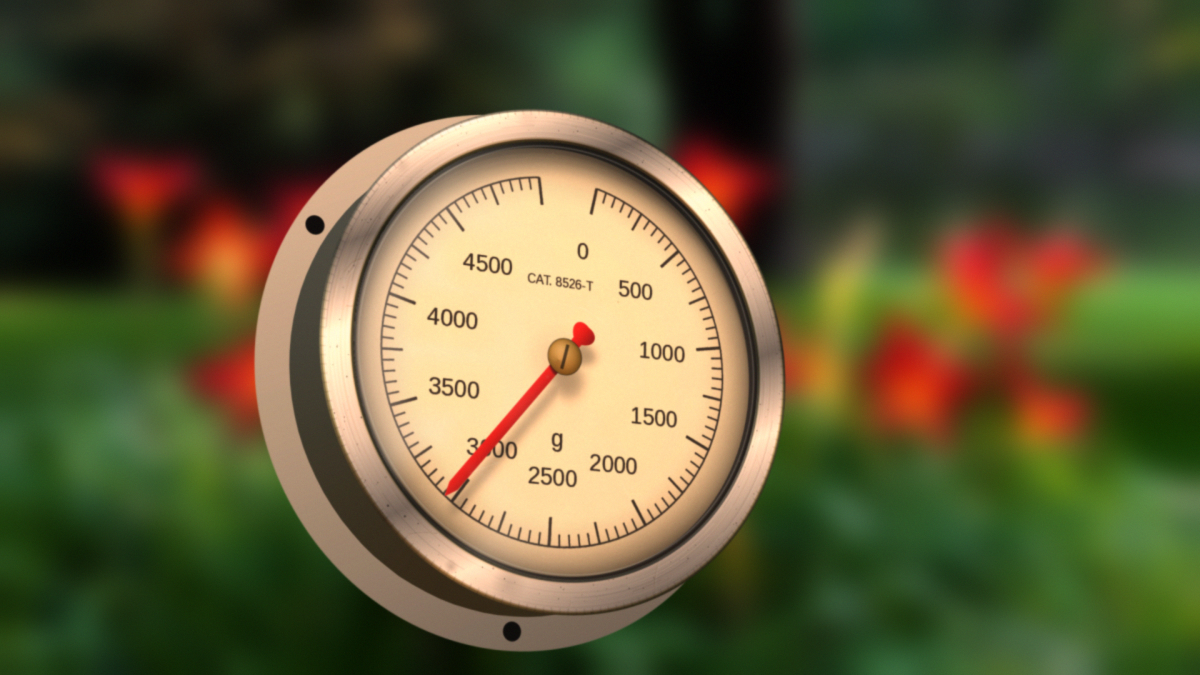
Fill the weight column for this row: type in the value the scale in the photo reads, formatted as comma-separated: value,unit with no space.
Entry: 3050,g
